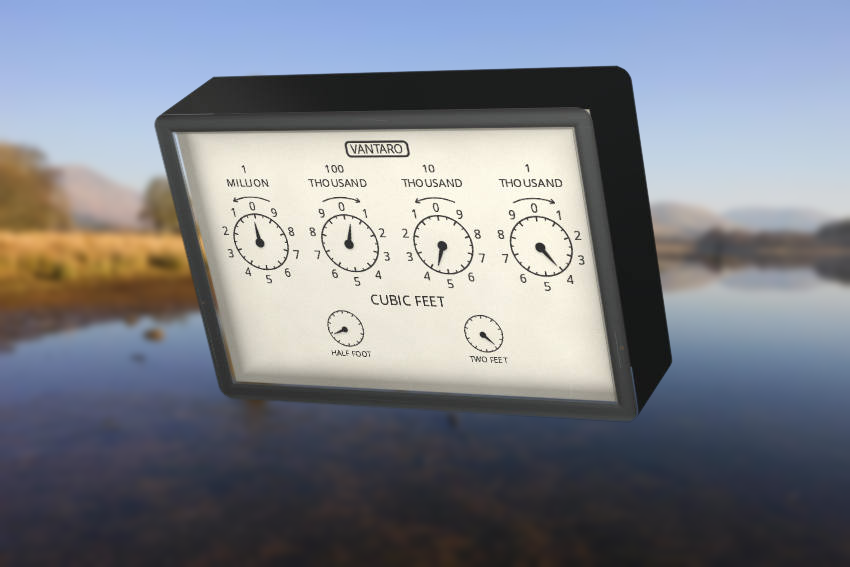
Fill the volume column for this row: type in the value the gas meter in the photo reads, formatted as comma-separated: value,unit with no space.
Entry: 4400,ft³
